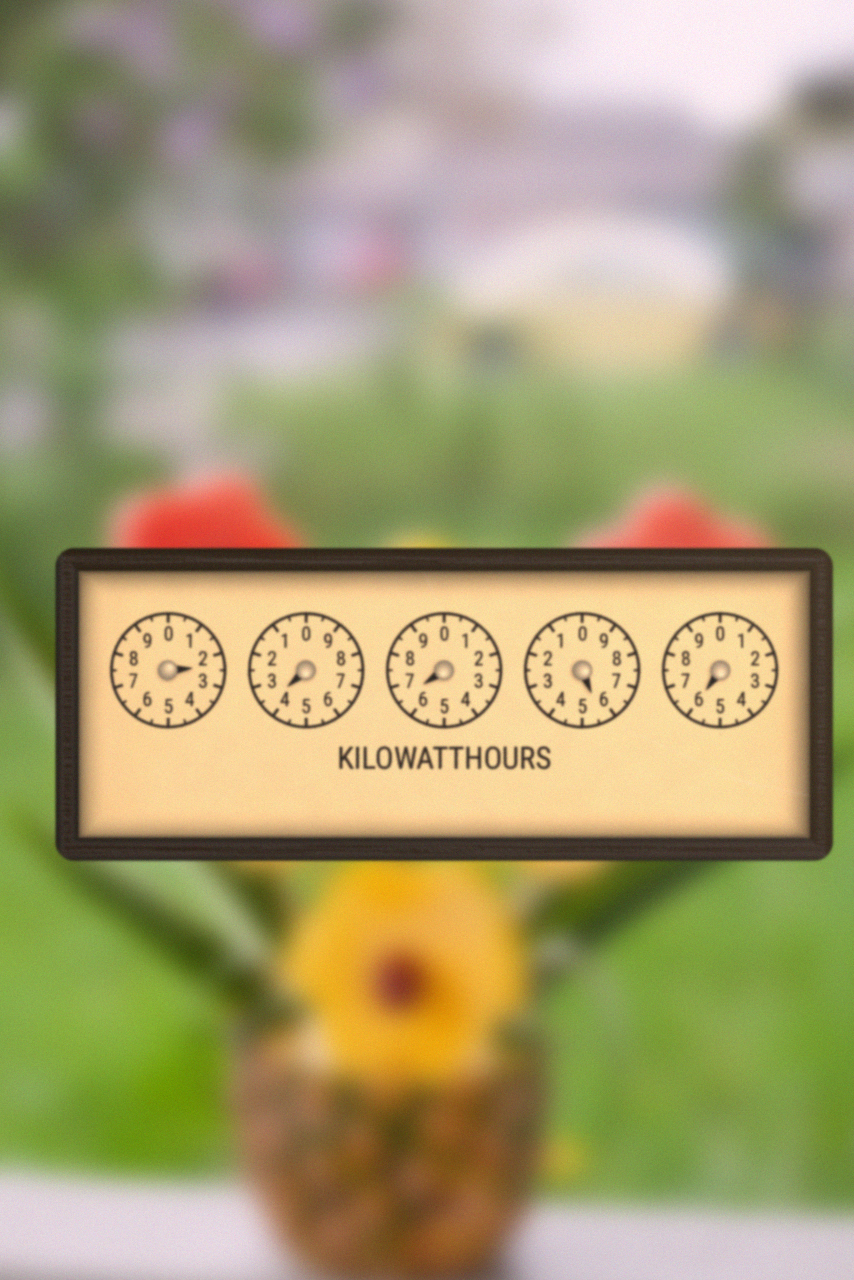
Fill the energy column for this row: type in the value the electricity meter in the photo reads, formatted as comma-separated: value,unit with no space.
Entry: 23656,kWh
